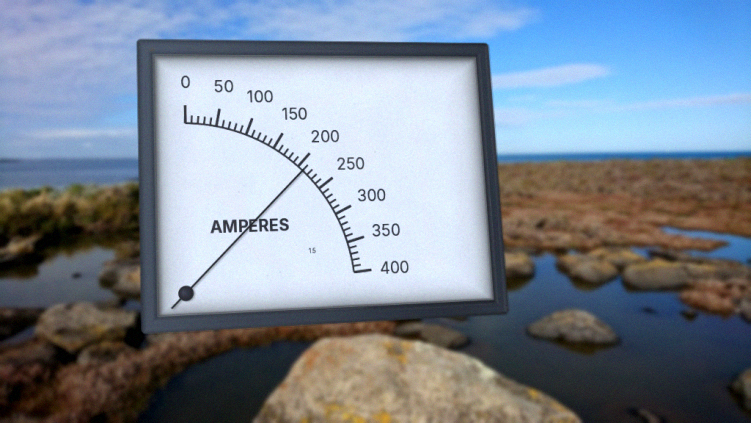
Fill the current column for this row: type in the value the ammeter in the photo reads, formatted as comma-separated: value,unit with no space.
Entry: 210,A
